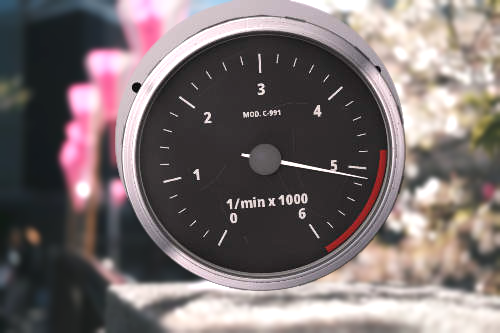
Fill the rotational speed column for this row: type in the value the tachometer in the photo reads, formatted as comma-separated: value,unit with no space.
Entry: 5100,rpm
